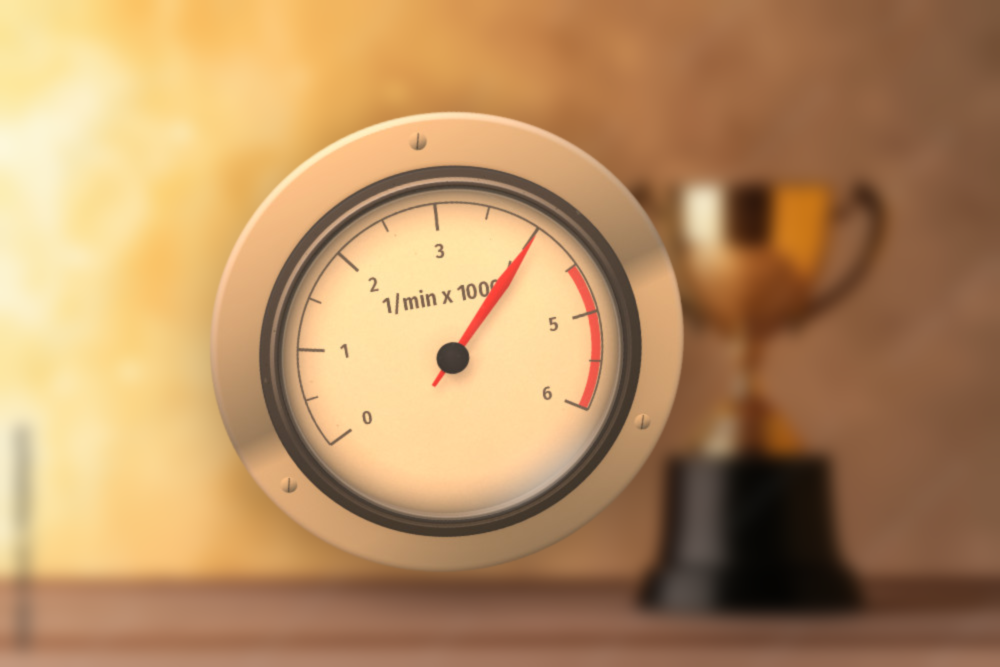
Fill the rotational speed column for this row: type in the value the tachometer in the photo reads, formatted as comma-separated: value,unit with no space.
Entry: 4000,rpm
